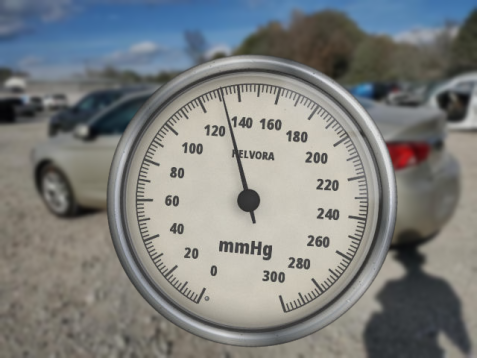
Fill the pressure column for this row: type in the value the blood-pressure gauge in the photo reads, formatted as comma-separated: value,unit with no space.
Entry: 132,mmHg
